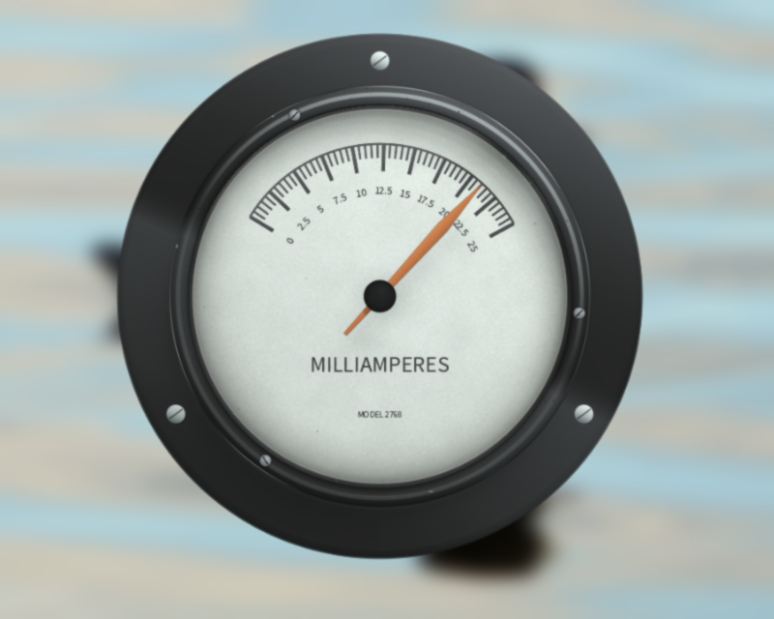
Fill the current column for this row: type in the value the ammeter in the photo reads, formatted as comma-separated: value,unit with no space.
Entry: 21,mA
